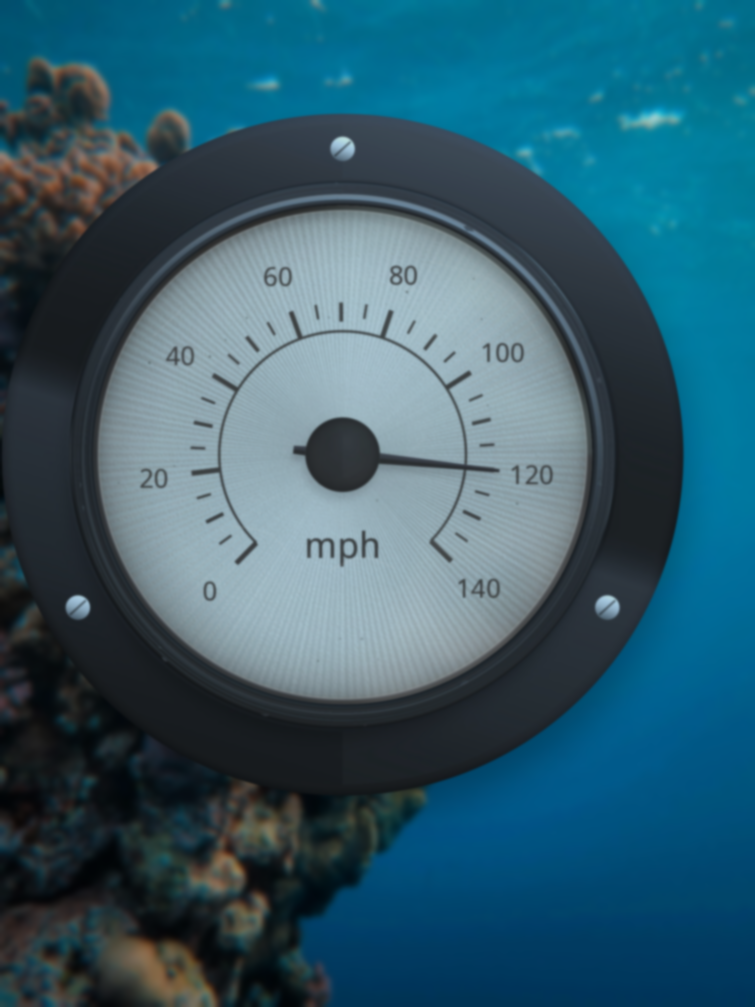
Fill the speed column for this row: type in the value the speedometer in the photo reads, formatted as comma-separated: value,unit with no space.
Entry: 120,mph
